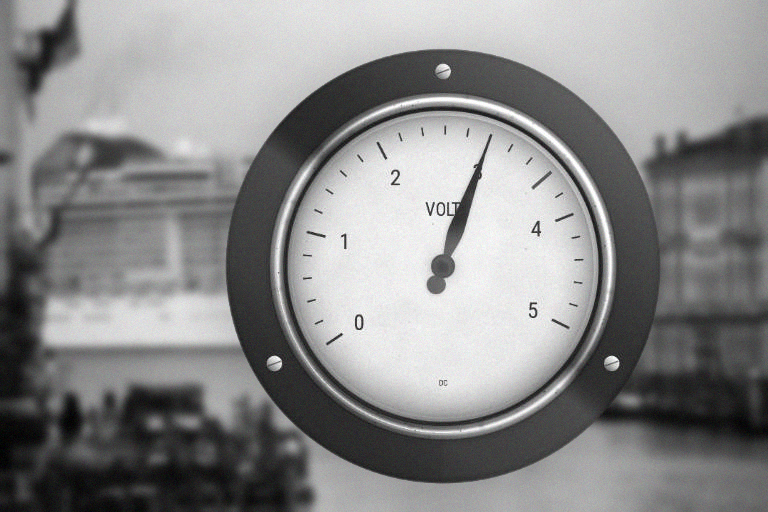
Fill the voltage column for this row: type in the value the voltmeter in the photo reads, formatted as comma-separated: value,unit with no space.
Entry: 3,V
